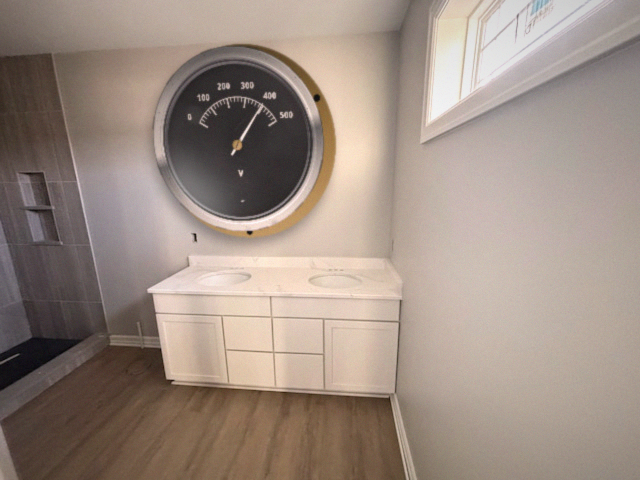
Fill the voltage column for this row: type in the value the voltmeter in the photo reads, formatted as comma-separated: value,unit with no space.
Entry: 400,V
